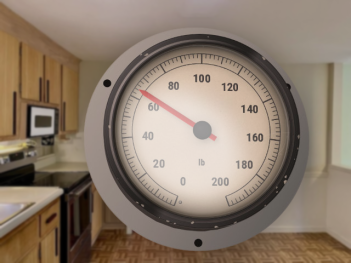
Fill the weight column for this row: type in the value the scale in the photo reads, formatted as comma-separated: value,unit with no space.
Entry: 64,lb
